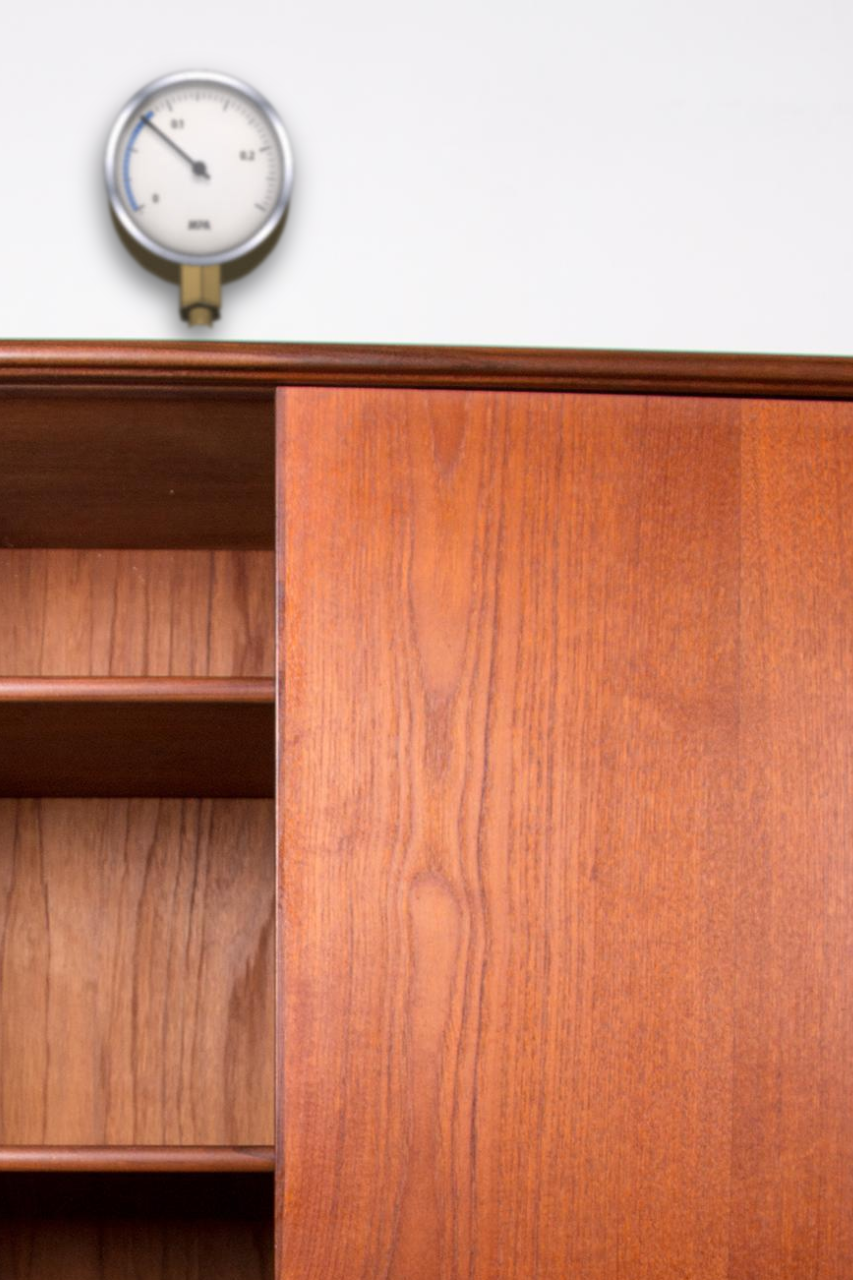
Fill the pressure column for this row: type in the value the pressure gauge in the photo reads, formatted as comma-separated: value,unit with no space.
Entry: 0.075,MPa
